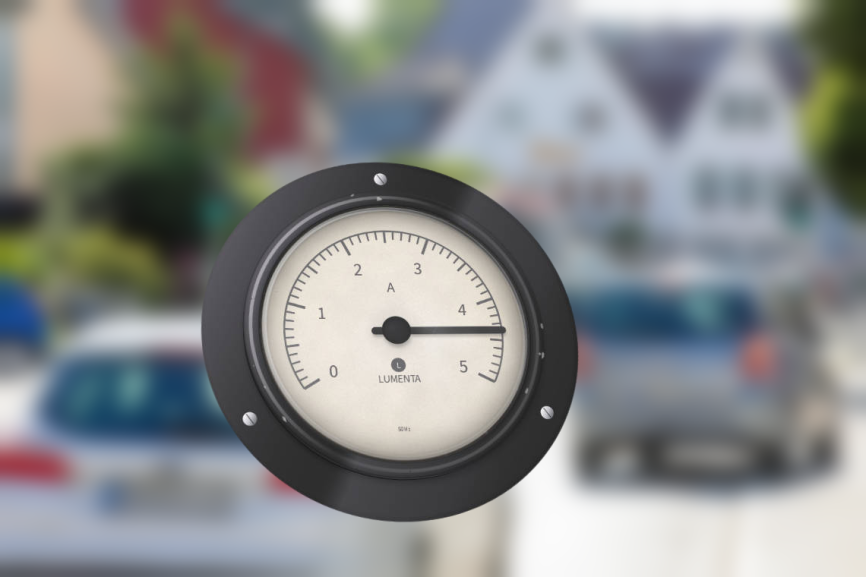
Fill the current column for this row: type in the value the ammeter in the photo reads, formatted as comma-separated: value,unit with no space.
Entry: 4.4,A
